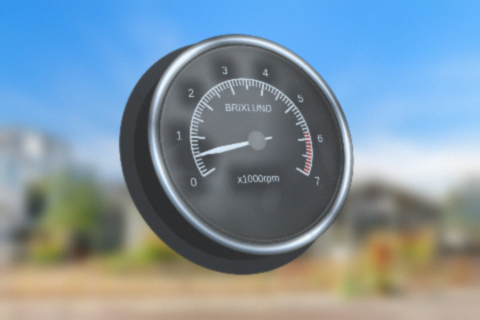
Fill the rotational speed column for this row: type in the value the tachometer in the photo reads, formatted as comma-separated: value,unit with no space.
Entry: 500,rpm
